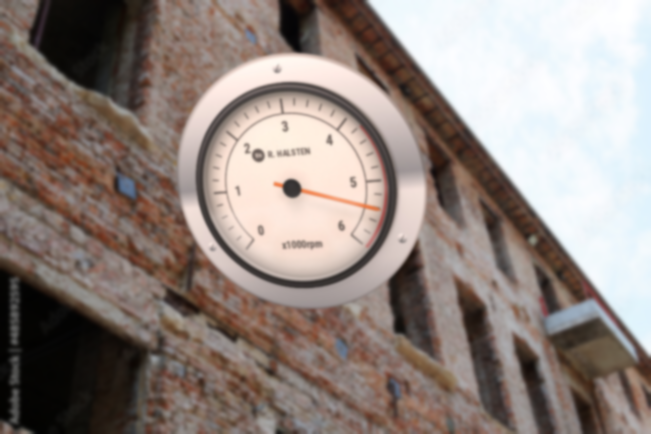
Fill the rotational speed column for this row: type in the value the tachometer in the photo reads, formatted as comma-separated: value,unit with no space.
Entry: 5400,rpm
